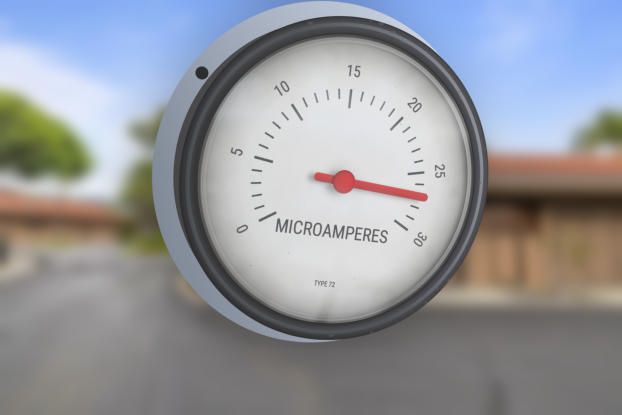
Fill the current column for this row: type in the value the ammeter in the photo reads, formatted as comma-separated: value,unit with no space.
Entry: 27,µA
